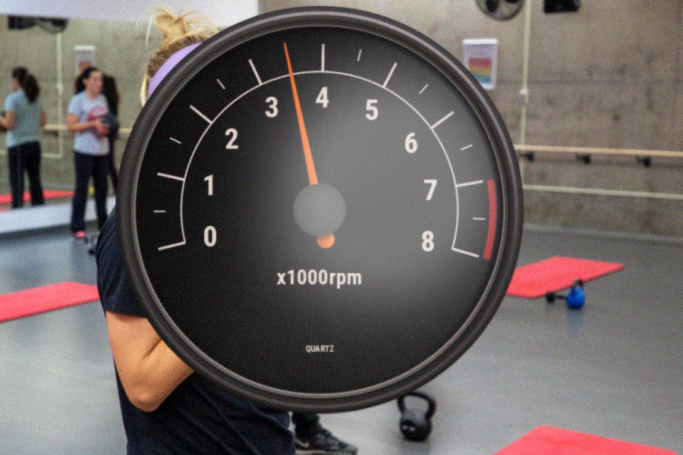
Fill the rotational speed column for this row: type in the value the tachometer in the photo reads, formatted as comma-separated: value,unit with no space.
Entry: 3500,rpm
